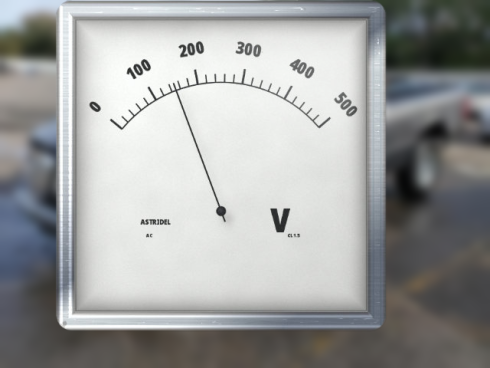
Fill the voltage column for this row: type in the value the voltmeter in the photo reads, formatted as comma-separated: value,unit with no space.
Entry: 150,V
